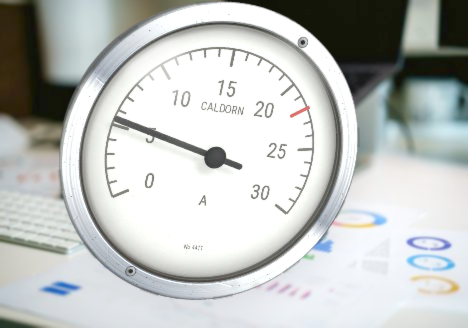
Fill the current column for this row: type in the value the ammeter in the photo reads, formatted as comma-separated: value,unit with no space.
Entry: 5.5,A
